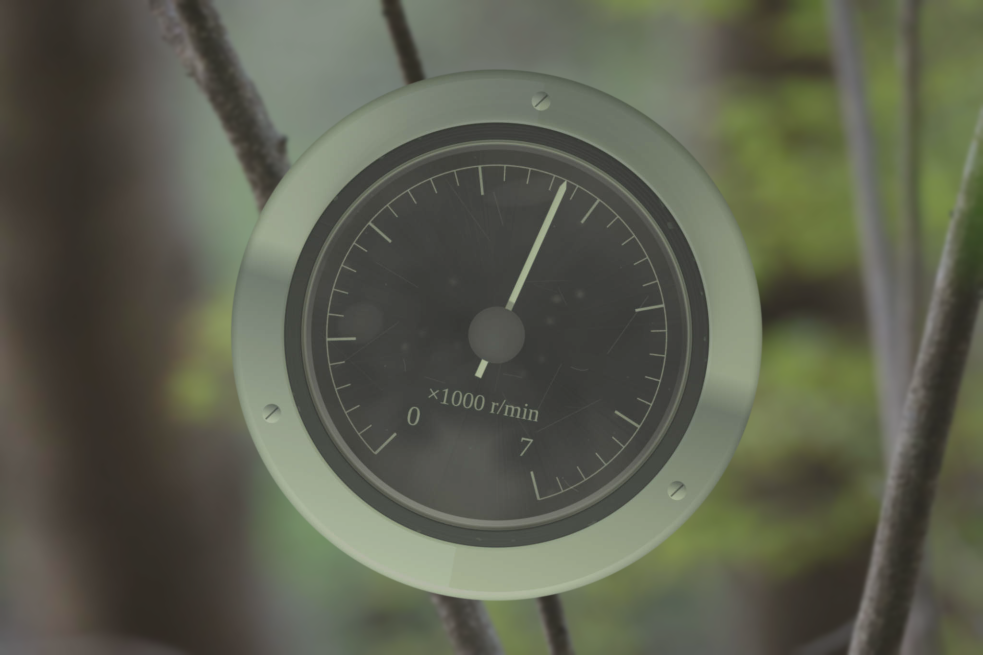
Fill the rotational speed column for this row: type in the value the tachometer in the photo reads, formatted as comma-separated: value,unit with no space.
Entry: 3700,rpm
